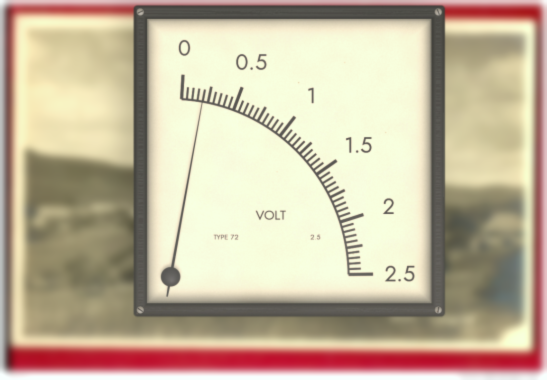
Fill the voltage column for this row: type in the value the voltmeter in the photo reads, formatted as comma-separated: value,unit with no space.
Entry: 0.2,V
